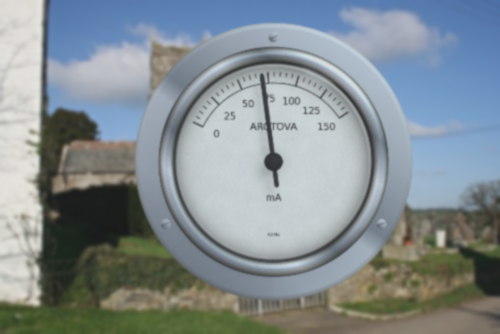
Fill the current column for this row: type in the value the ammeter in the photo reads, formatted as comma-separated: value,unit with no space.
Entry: 70,mA
